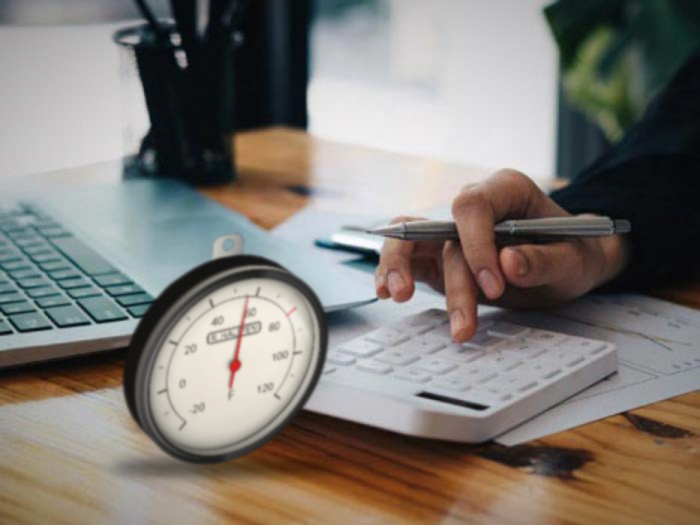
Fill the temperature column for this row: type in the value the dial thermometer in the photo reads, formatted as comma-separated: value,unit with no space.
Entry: 55,°F
